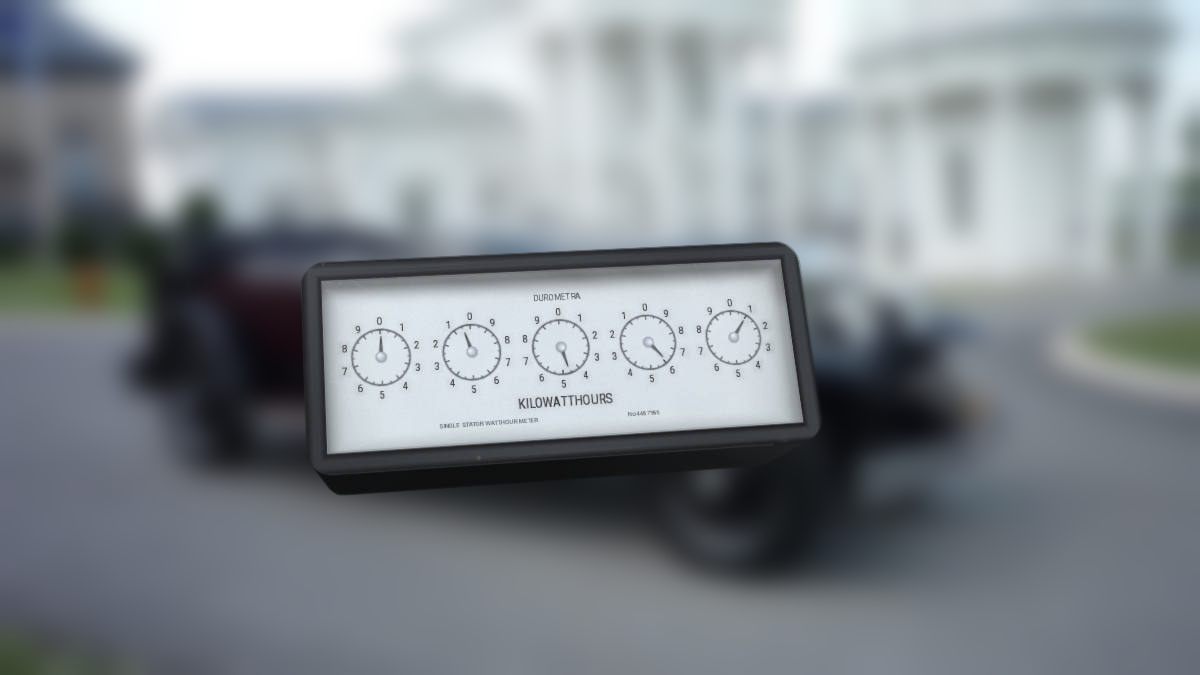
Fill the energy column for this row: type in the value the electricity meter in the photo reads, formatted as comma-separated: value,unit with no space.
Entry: 461,kWh
